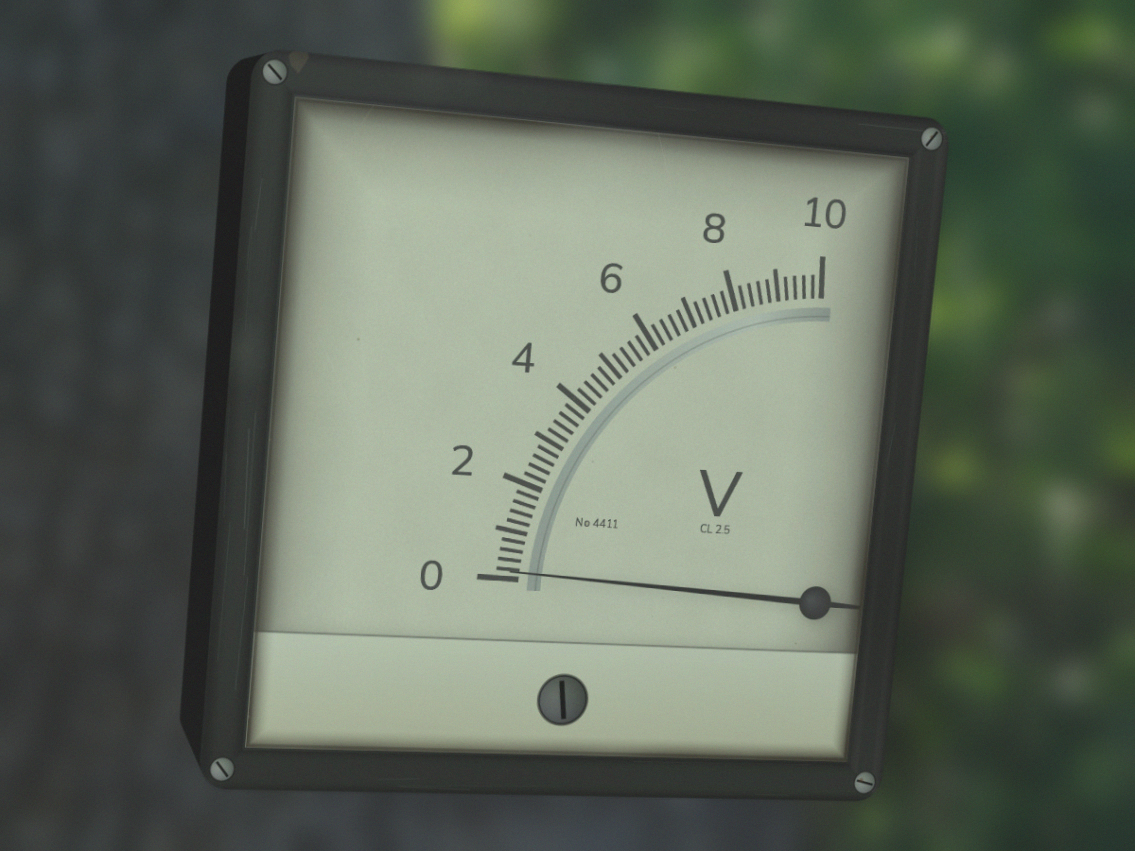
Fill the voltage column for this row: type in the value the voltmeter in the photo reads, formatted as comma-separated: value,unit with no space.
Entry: 0.2,V
